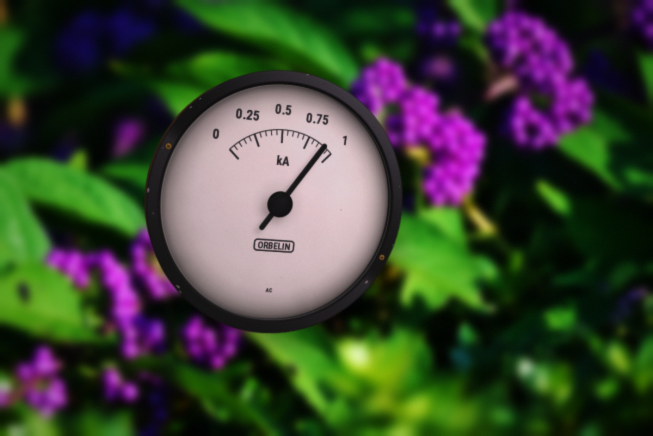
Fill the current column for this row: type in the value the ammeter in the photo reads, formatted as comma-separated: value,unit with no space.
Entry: 0.9,kA
